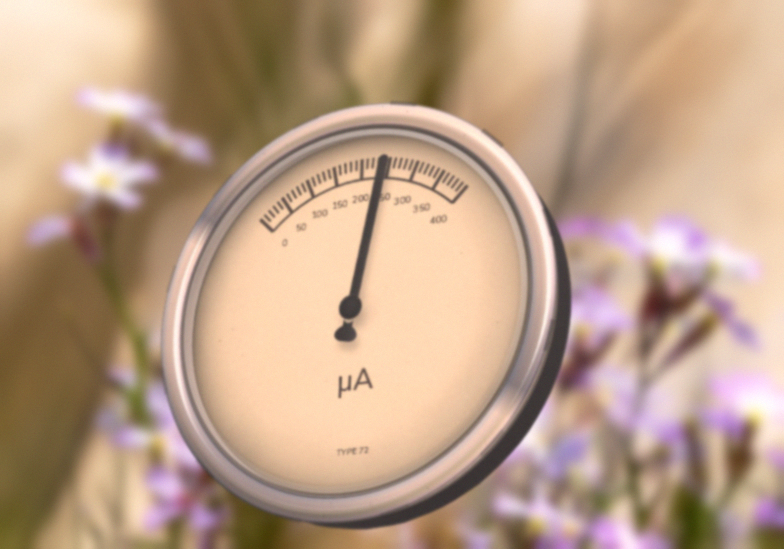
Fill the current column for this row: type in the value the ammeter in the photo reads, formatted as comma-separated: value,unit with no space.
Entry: 250,µA
